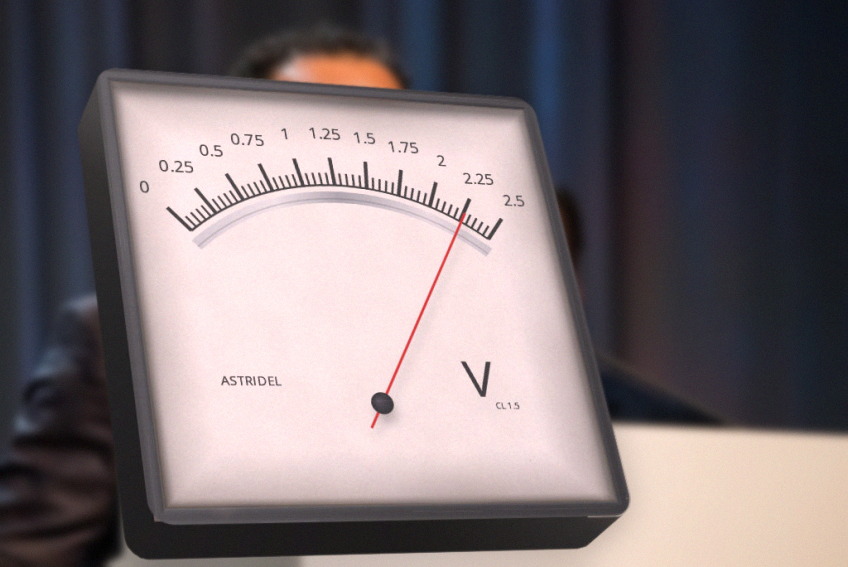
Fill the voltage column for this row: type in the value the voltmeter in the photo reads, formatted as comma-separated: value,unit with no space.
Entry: 2.25,V
